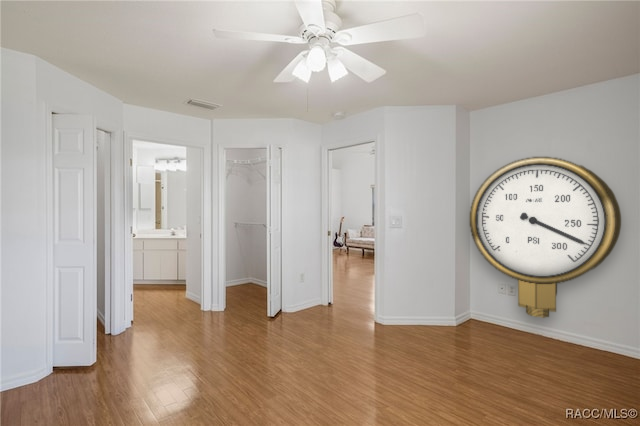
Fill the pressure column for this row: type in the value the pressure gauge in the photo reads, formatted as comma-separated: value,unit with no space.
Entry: 275,psi
